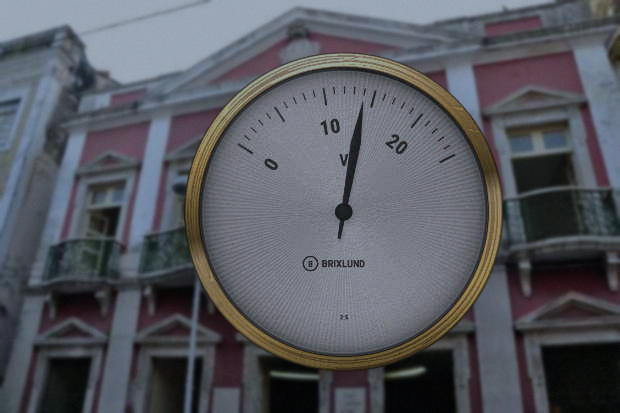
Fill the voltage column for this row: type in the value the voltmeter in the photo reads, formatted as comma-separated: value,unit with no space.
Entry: 14,V
